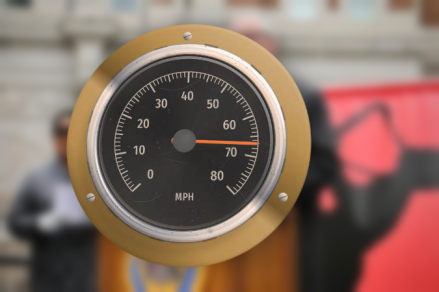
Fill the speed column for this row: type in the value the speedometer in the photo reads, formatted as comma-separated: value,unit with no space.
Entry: 67,mph
